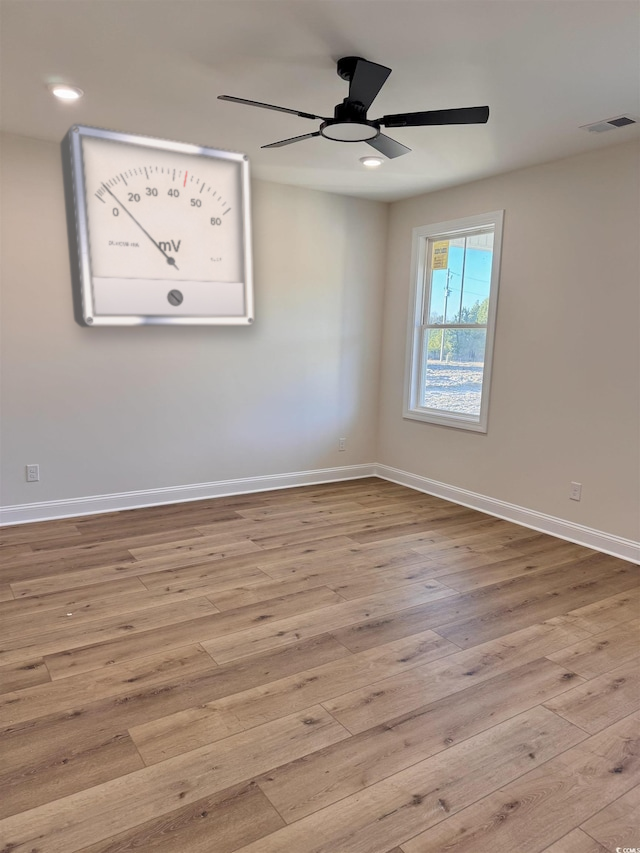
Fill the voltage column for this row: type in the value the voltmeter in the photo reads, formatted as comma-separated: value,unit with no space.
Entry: 10,mV
